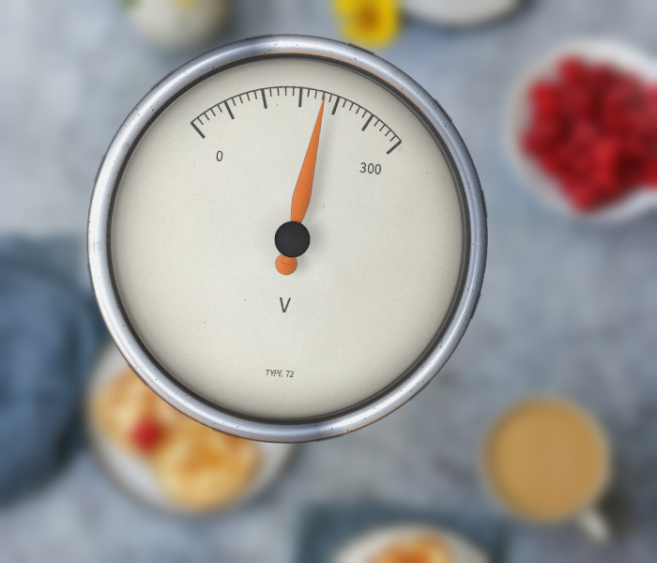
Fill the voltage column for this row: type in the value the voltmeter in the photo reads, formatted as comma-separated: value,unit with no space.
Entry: 180,V
